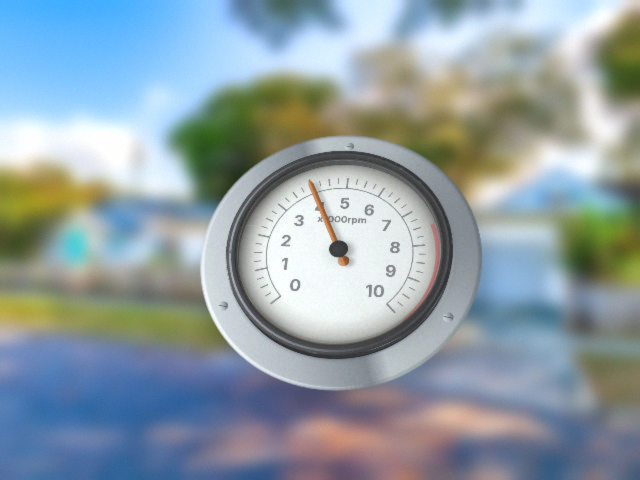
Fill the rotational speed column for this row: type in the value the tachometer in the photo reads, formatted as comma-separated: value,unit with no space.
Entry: 4000,rpm
